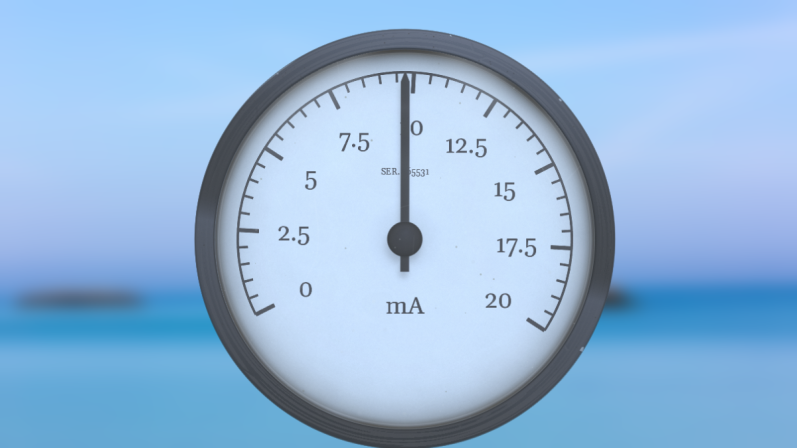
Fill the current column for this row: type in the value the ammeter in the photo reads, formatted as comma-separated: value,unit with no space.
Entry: 9.75,mA
